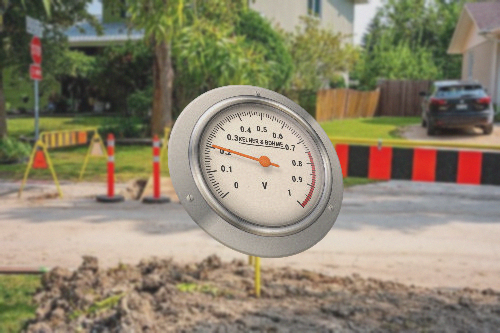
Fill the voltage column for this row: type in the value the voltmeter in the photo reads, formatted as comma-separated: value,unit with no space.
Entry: 0.2,V
